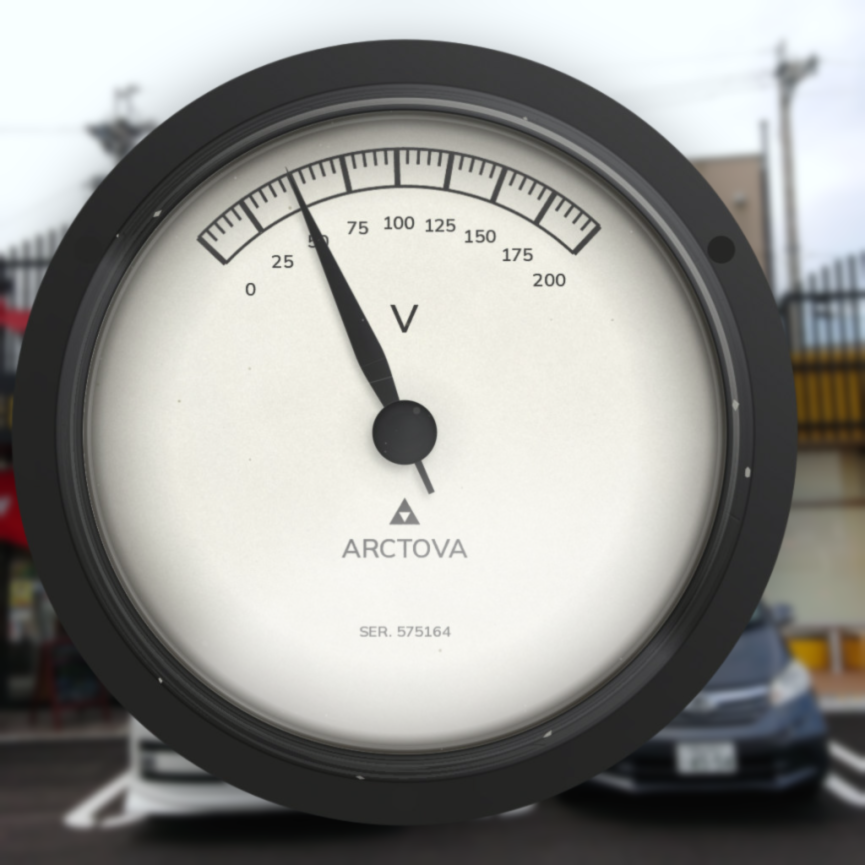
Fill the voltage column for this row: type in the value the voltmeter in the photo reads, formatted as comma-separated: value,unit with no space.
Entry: 50,V
